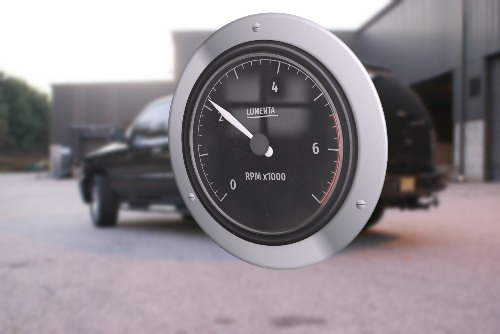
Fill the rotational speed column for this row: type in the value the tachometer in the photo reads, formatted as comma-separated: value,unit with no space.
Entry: 2200,rpm
